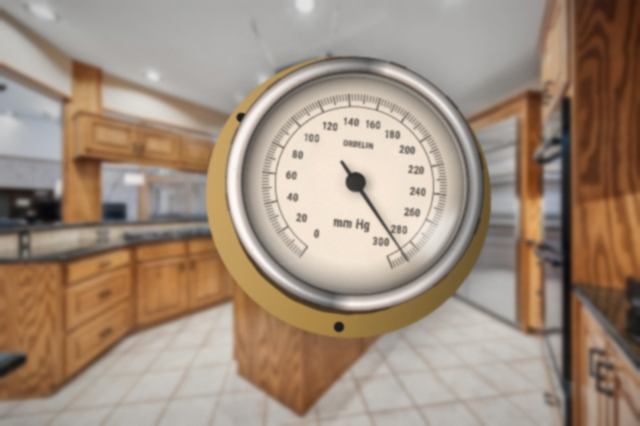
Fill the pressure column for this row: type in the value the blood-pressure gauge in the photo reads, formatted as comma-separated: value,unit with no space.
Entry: 290,mmHg
